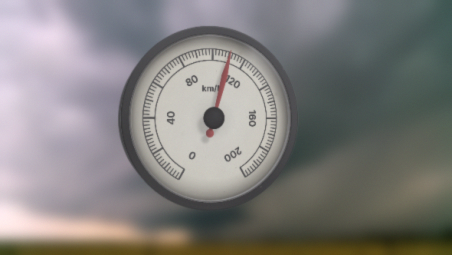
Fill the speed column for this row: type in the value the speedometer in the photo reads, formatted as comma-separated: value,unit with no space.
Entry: 110,km/h
